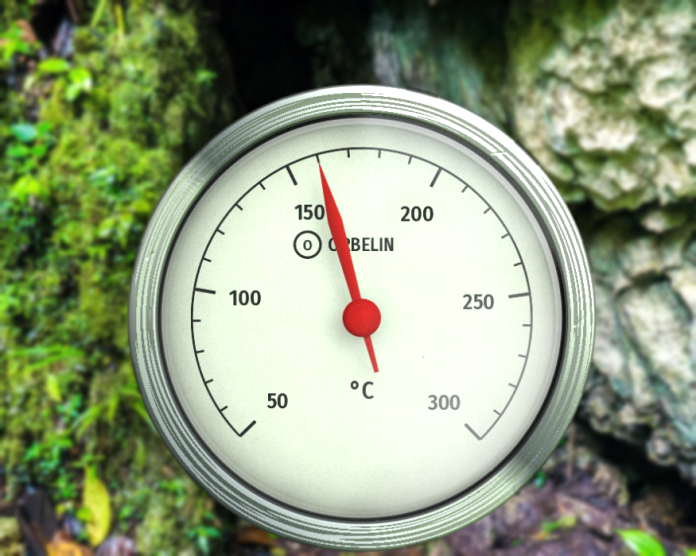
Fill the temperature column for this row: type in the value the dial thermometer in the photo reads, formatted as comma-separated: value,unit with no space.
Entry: 160,°C
